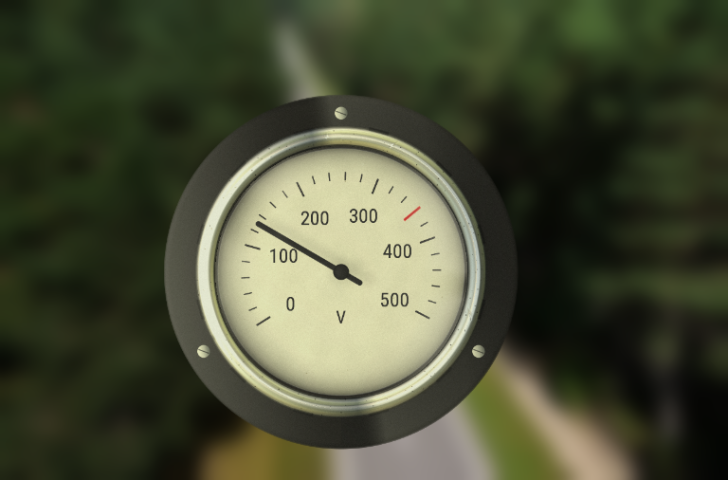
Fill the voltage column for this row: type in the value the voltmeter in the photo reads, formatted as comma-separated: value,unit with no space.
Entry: 130,V
